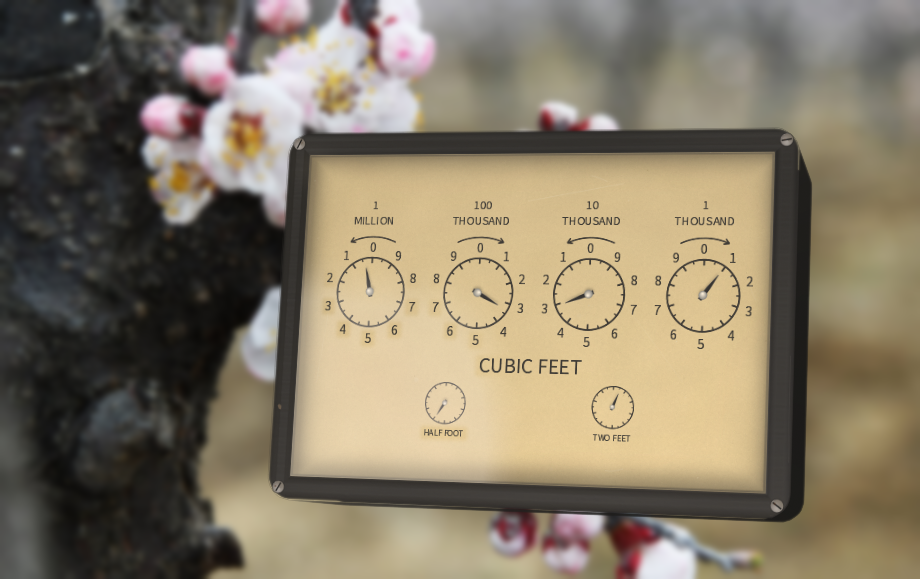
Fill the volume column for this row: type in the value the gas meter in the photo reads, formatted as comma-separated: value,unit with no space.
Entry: 33100,ft³
